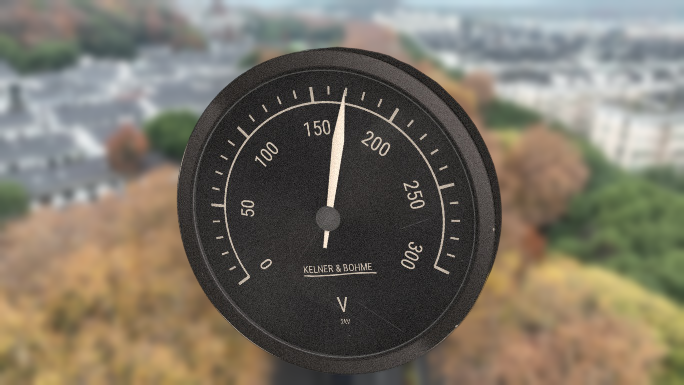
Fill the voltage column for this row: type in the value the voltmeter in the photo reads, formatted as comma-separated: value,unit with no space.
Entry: 170,V
